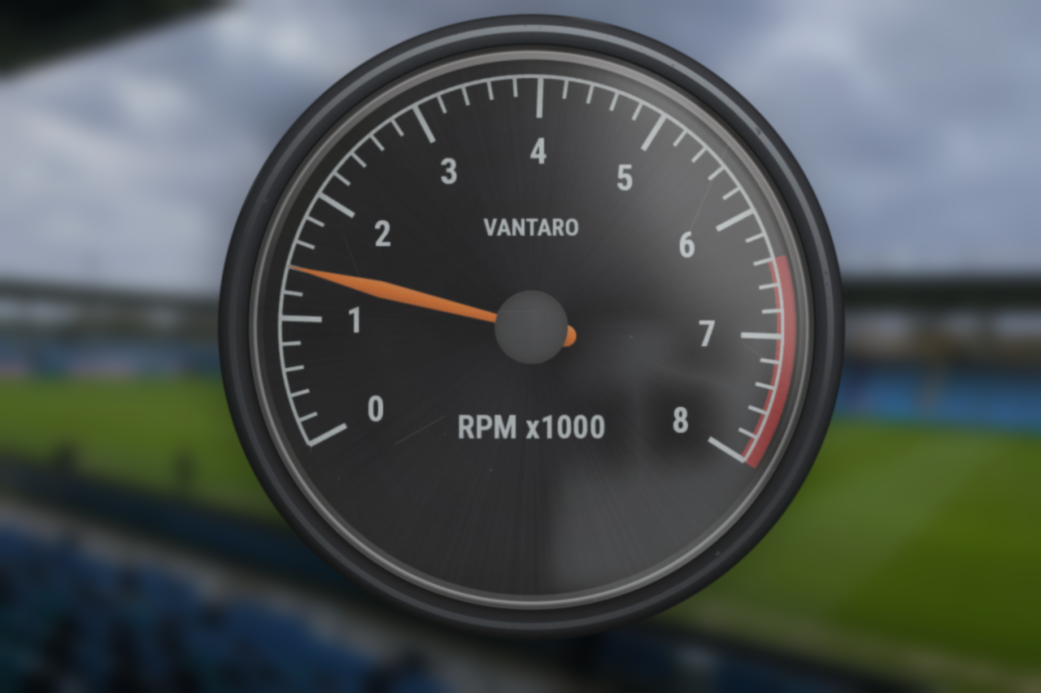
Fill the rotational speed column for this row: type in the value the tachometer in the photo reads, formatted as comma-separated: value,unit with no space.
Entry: 1400,rpm
